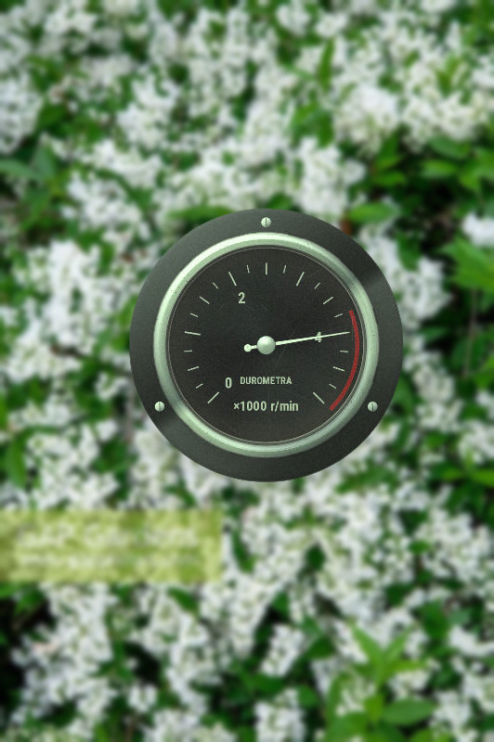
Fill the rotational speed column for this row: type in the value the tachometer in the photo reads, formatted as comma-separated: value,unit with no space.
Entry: 4000,rpm
